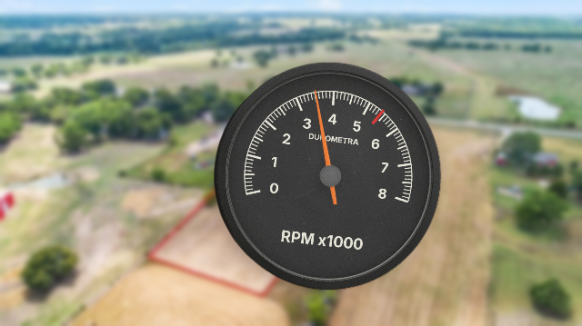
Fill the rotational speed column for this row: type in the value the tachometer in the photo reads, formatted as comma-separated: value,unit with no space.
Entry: 3500,rpm
